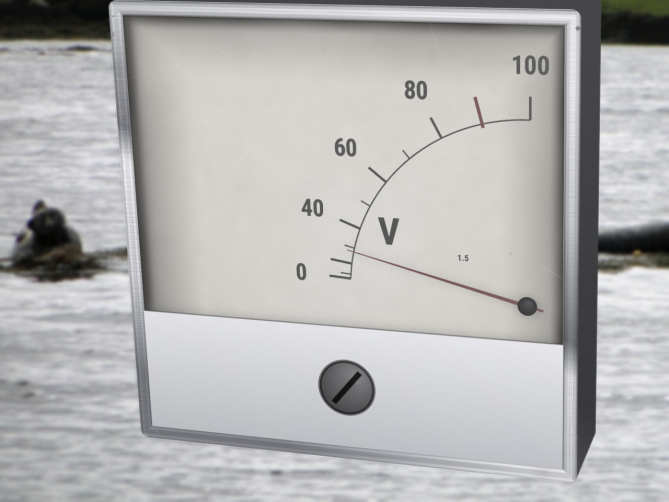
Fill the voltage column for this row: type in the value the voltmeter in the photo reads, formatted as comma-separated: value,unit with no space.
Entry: 30,V
